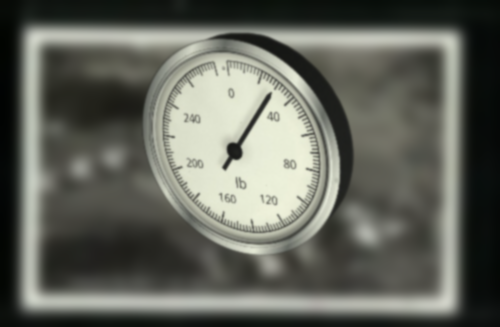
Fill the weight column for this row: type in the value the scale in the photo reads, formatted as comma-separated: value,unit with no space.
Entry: 30,lb
